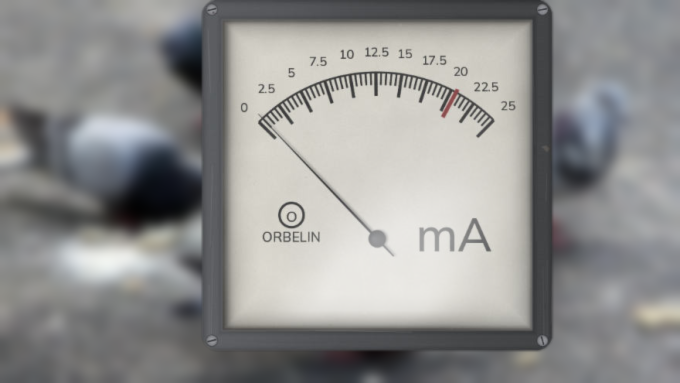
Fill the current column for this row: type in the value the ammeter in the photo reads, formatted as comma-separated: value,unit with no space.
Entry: 0.5,mA
